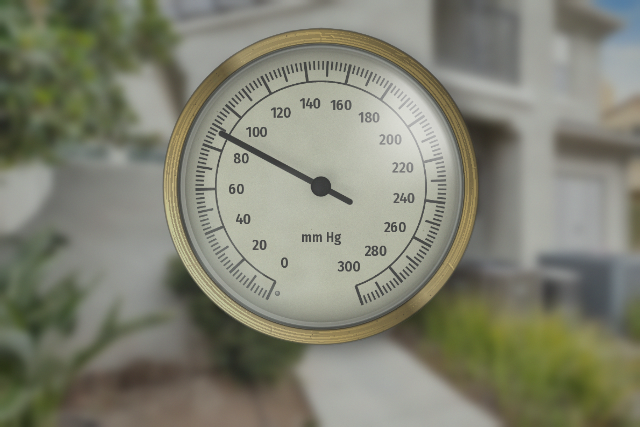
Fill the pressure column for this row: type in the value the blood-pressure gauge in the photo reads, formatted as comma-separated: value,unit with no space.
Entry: 88,mmHg
